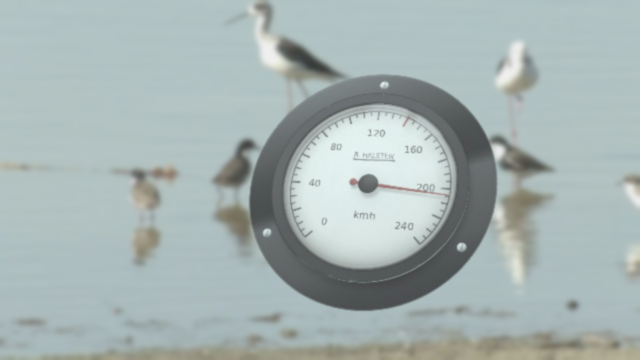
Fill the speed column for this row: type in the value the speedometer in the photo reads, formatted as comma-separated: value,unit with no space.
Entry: 205,km/h
